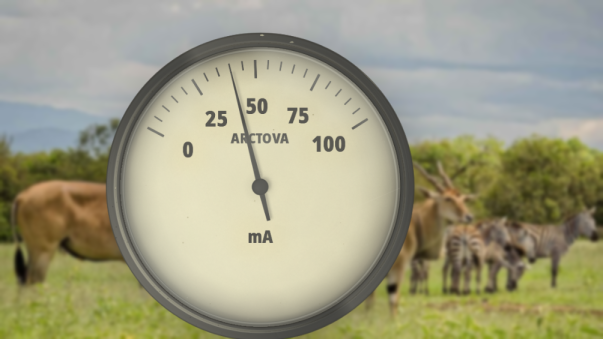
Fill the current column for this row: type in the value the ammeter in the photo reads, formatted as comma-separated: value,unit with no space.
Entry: 40,mA
